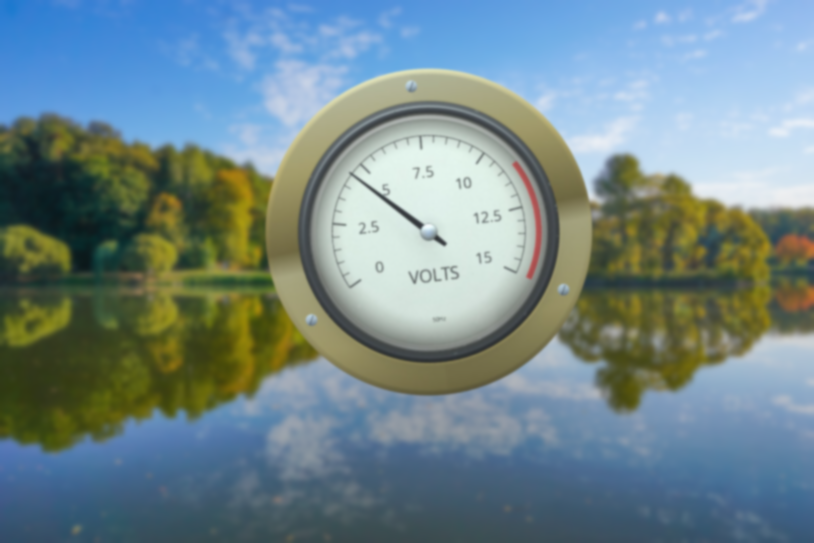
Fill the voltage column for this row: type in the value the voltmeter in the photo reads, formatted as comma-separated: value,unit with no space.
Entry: 4.5,V
